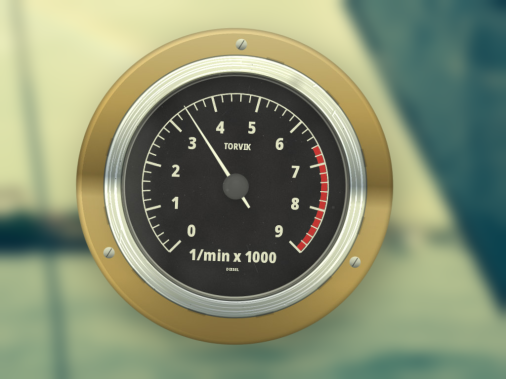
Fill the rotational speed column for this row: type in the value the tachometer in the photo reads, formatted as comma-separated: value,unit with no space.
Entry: 3400,rpm
